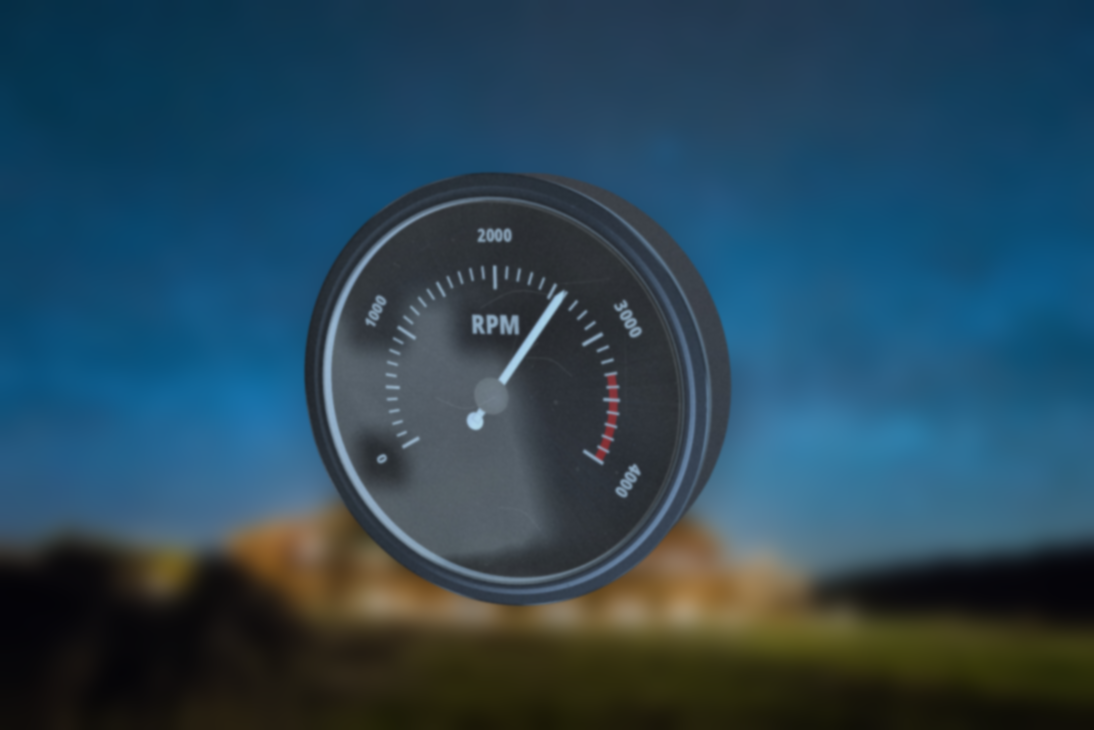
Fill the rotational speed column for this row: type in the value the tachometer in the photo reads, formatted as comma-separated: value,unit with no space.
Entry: 2600,rpm
